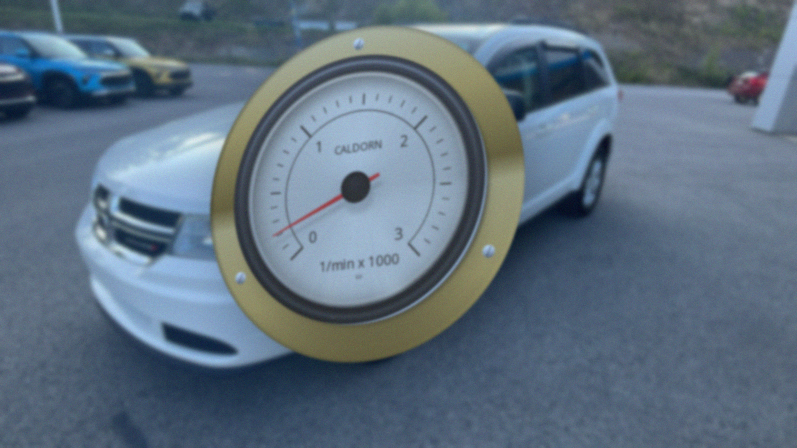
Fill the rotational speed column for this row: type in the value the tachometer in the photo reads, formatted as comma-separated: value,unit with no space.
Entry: 200,rpm
